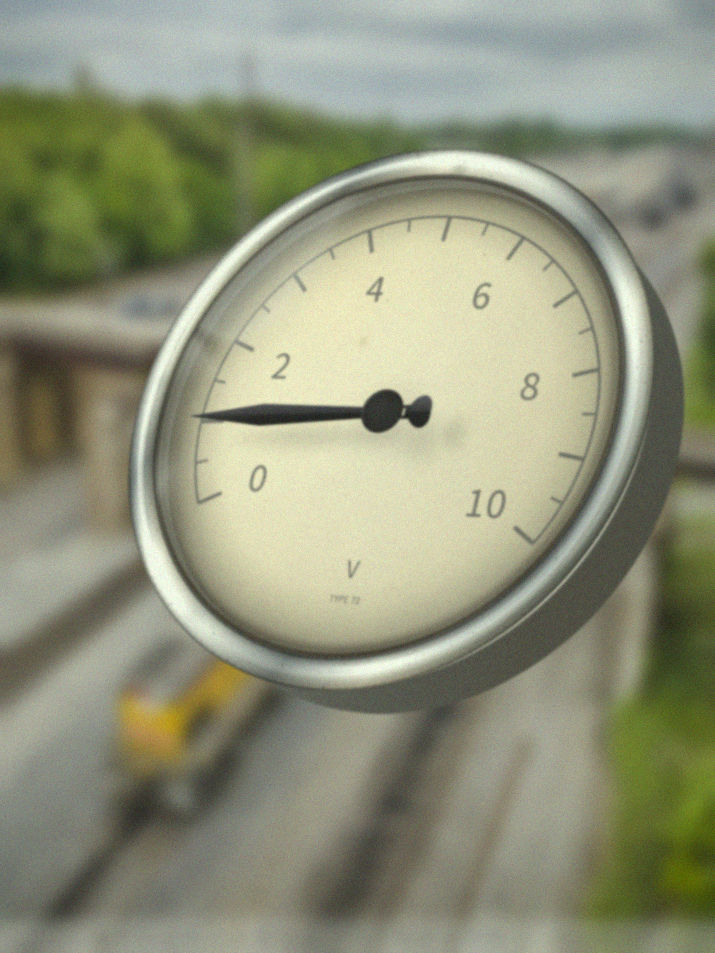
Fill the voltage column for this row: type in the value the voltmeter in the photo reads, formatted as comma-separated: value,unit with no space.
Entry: 1,V
